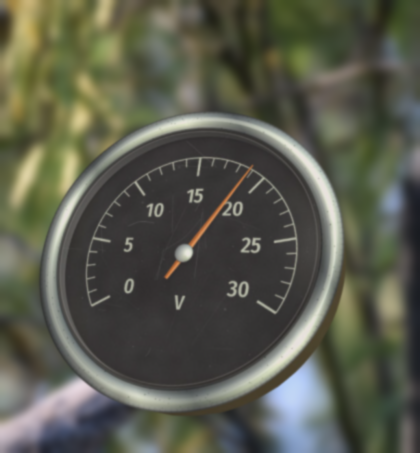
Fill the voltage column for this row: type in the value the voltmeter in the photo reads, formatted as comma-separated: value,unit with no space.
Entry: 19,V
